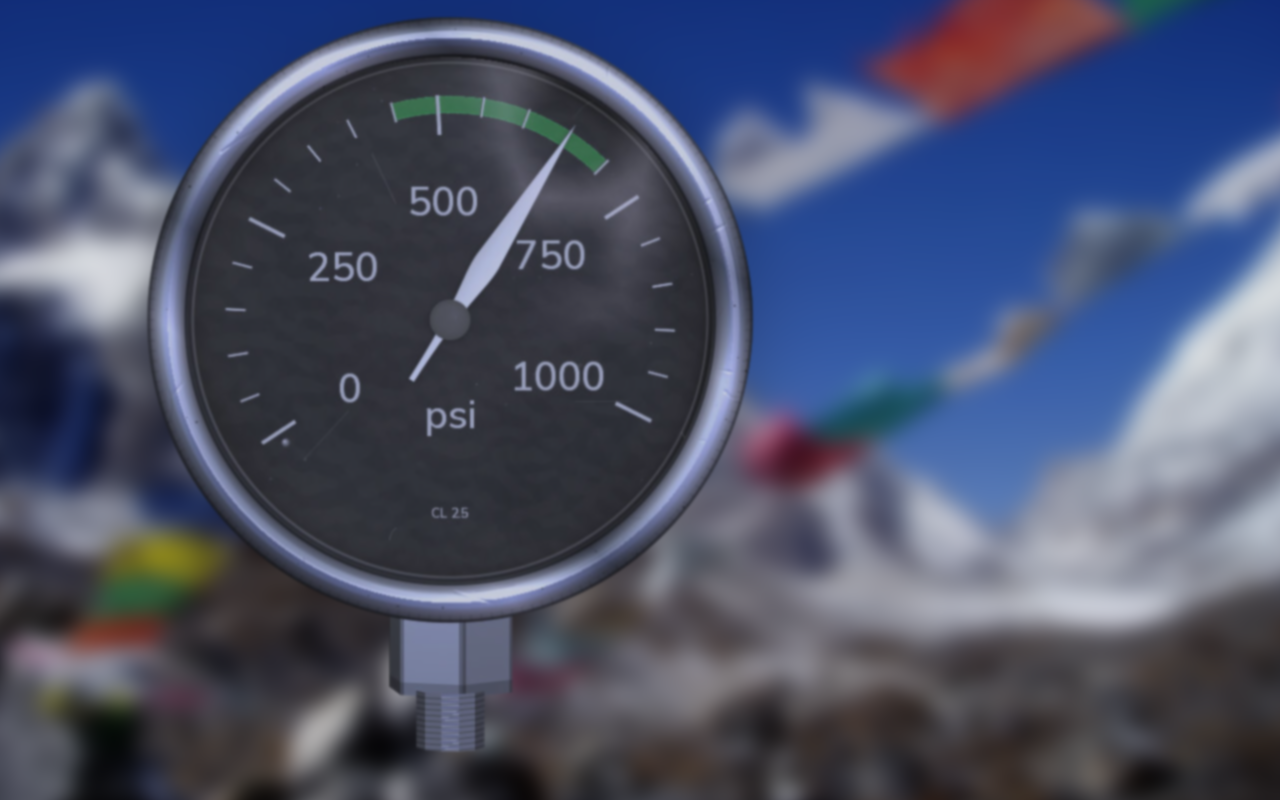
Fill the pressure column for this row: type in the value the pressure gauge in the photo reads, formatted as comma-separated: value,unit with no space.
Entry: 650,psi
